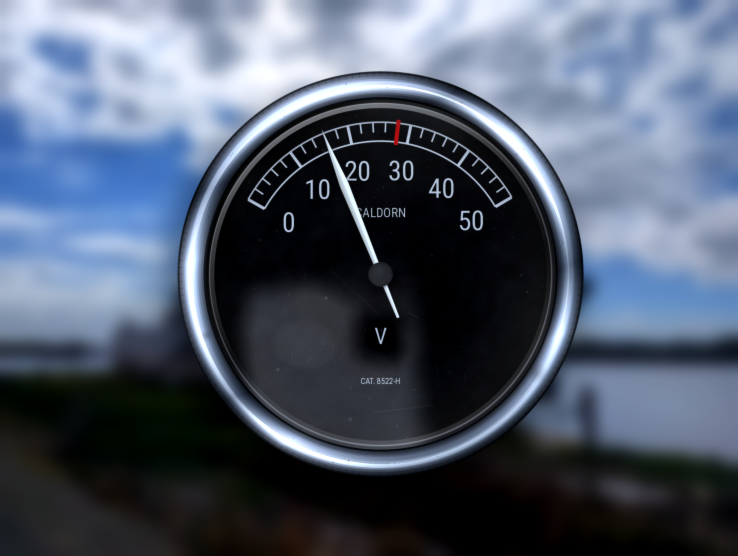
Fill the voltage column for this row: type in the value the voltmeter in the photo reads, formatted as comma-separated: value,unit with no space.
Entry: 16,V
